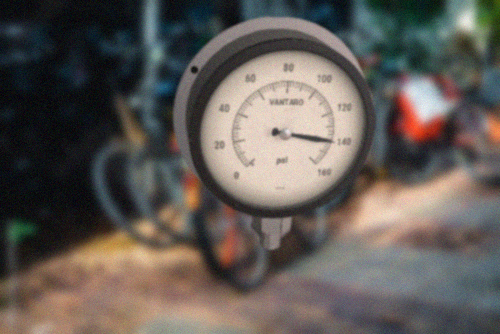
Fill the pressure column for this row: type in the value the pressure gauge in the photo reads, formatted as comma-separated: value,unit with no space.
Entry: 140,psi
